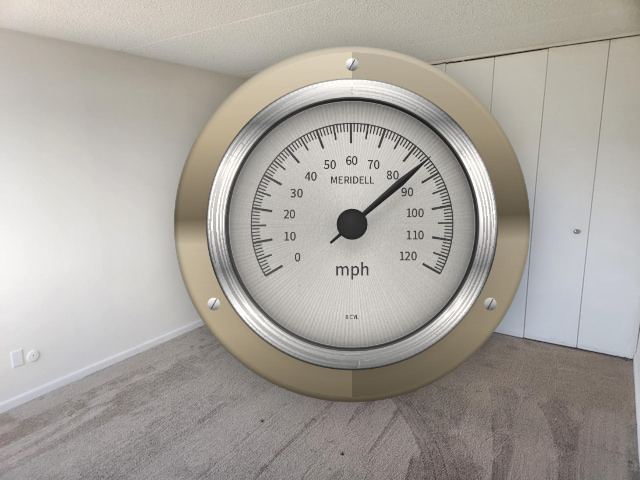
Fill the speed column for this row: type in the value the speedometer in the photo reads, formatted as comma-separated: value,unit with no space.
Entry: 85,mph
